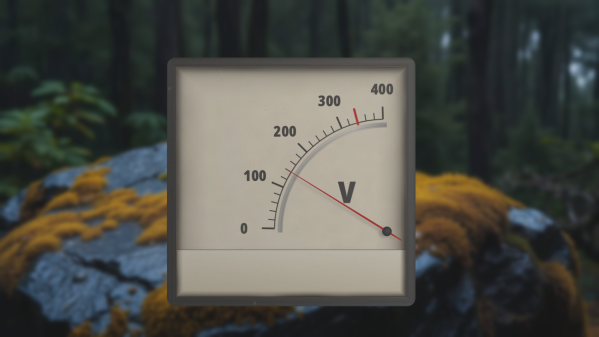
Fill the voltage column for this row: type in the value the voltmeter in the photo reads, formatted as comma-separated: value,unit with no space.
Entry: 140,V
